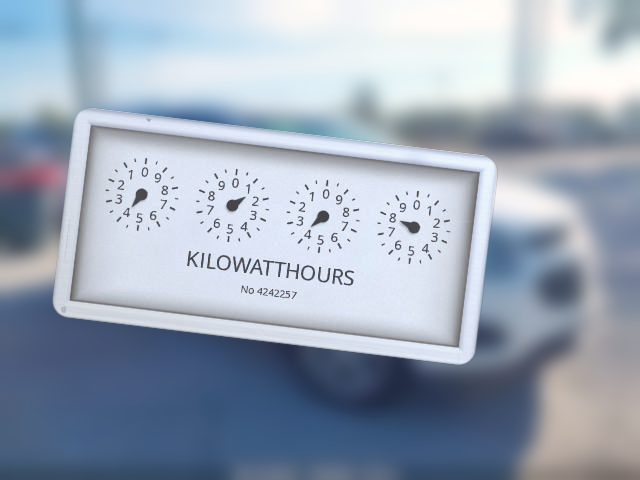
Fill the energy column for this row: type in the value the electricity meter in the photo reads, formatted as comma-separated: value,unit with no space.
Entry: 4138,kWh
